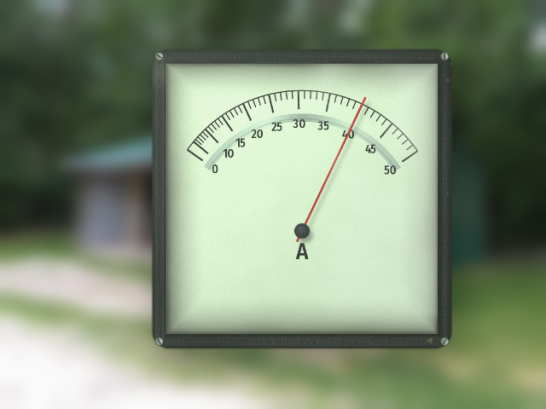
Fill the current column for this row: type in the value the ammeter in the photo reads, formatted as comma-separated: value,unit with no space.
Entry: 40,A
